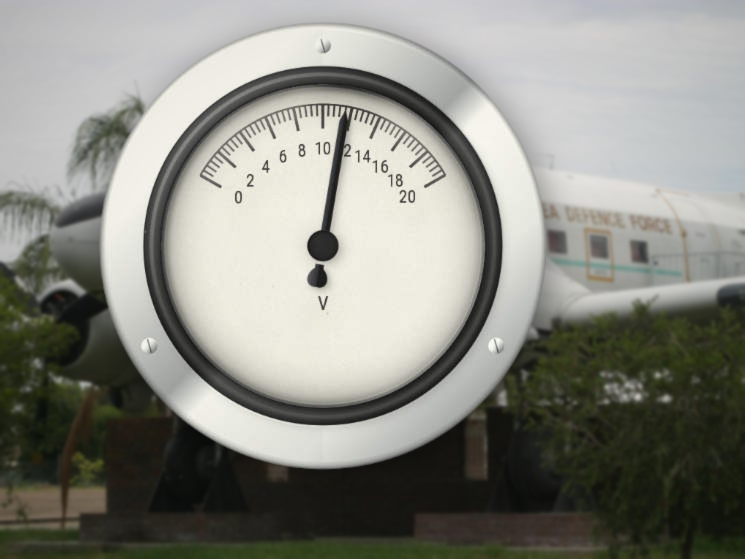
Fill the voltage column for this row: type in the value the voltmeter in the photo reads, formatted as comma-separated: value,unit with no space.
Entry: 11.6,V
